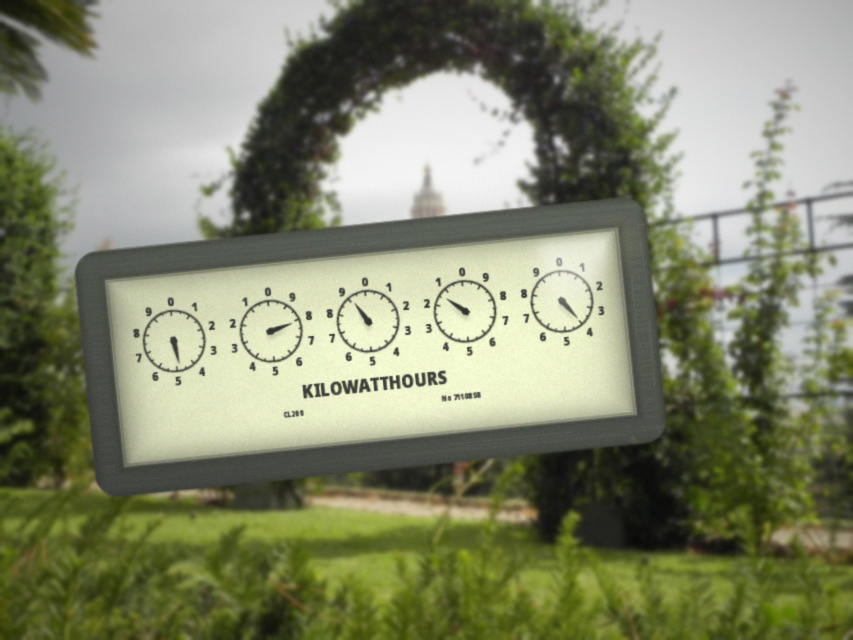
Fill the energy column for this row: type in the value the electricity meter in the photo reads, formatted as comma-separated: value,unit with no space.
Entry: 47914,kWh
